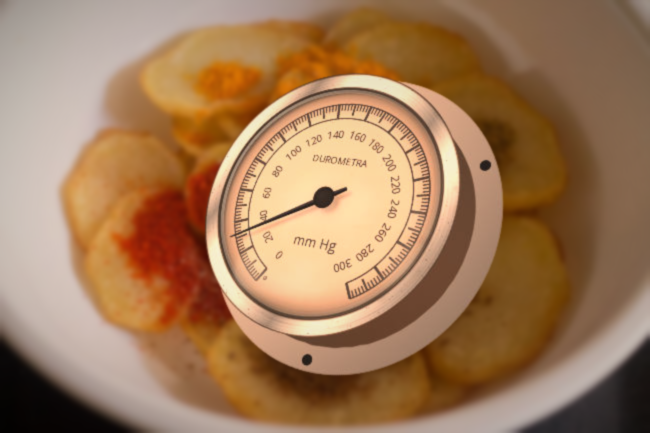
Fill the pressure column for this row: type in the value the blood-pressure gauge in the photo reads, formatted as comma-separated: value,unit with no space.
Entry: 30,mmHg
